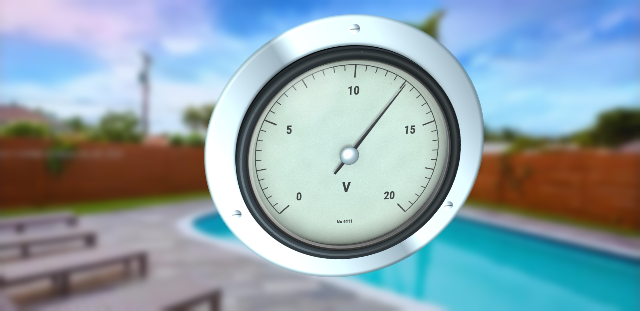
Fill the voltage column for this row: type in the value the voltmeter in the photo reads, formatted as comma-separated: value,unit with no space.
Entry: 12.5,V
